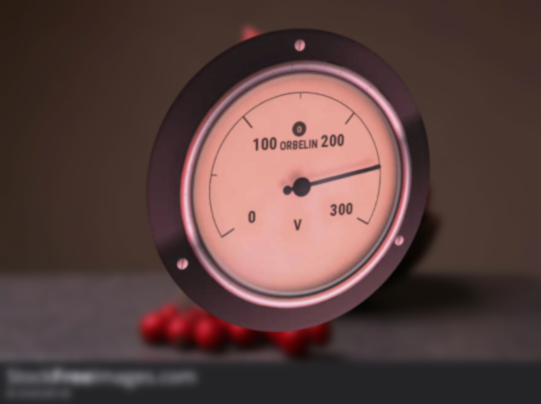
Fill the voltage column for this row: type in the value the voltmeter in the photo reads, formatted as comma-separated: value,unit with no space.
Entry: 250,V
